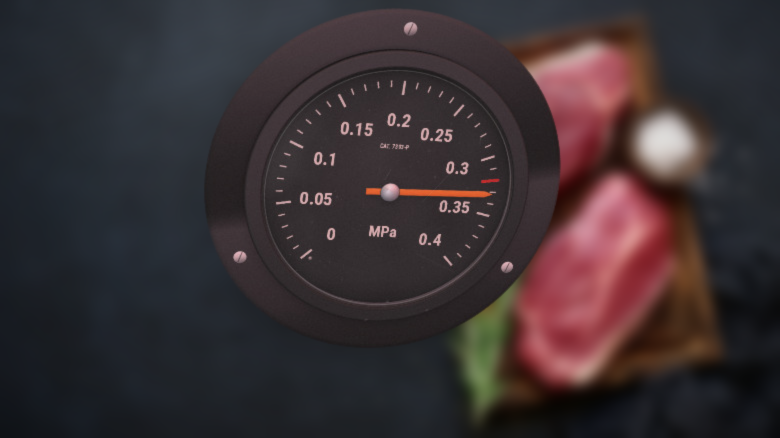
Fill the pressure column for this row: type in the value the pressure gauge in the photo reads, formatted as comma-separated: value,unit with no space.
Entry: 0.33,MPa
